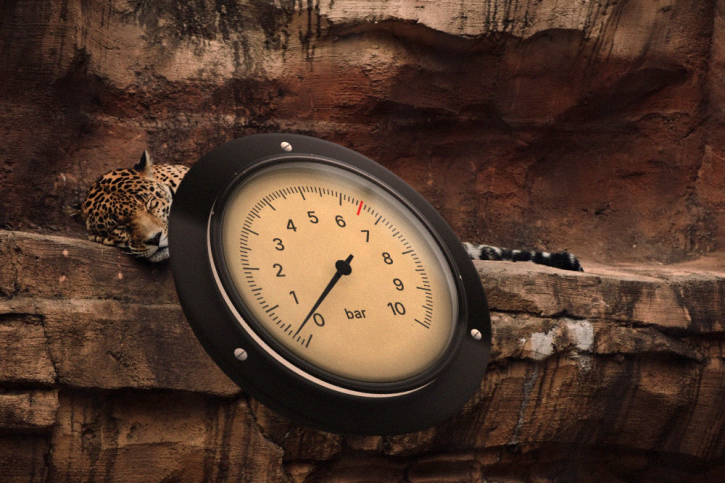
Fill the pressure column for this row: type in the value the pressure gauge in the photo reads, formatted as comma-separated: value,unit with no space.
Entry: 0.3,bar
